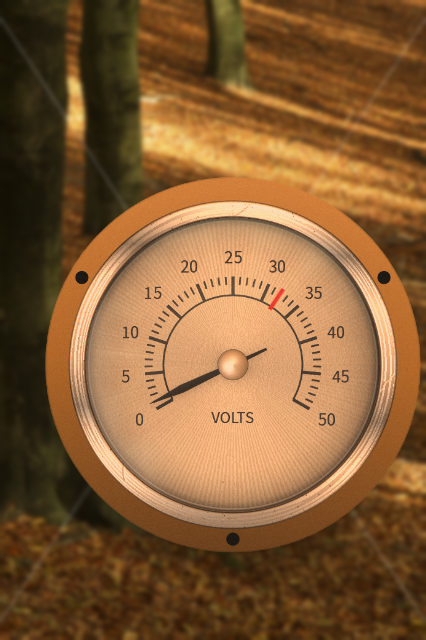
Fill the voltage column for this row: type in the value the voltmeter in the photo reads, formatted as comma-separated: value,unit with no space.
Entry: 1,V
